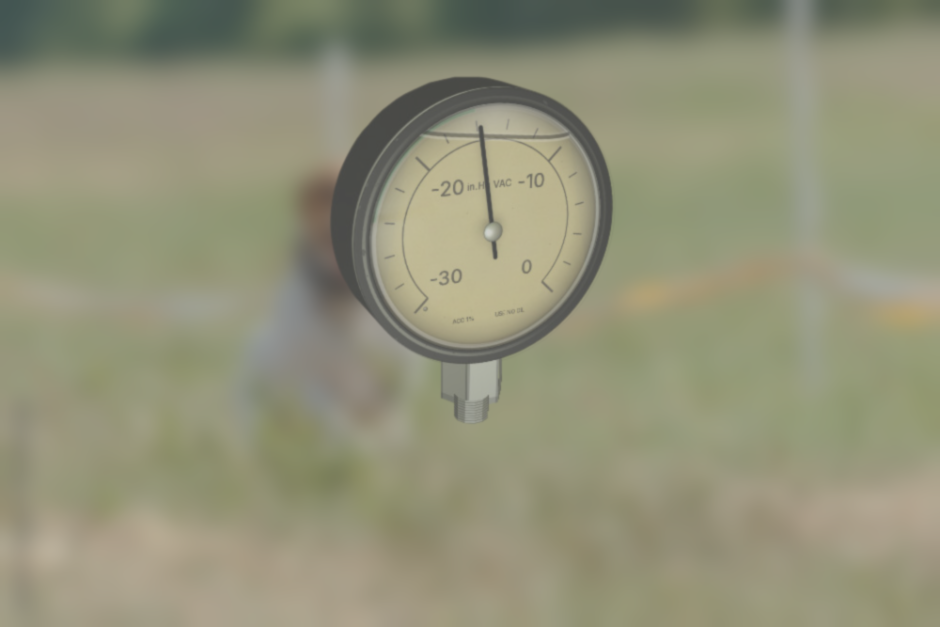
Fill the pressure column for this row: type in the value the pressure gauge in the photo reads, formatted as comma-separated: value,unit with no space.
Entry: -16,inHg
